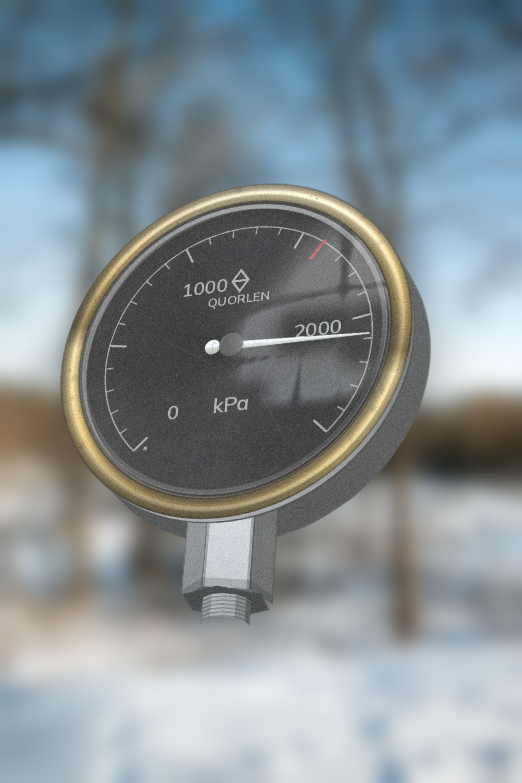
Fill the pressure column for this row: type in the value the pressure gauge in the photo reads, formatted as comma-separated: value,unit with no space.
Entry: 2100,kPa
